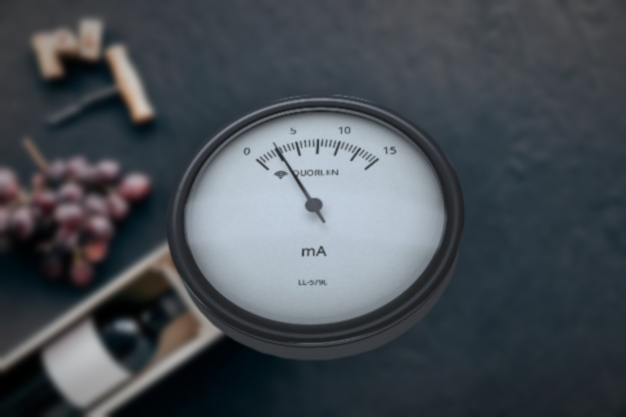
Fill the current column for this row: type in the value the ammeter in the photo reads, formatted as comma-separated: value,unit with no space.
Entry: 2.5,mA
